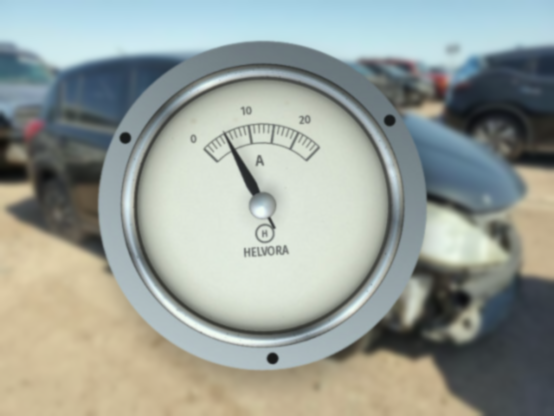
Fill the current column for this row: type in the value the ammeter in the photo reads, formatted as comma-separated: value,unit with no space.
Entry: 5,A
